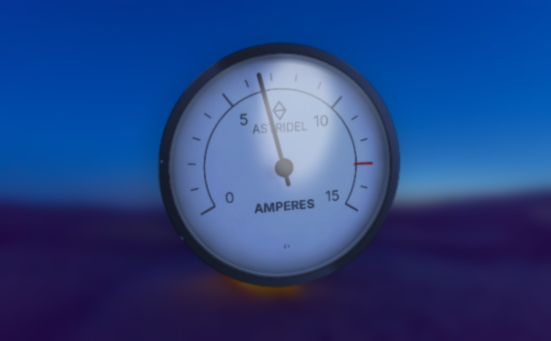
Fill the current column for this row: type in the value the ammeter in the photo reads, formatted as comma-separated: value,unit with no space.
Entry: 6.5,A
